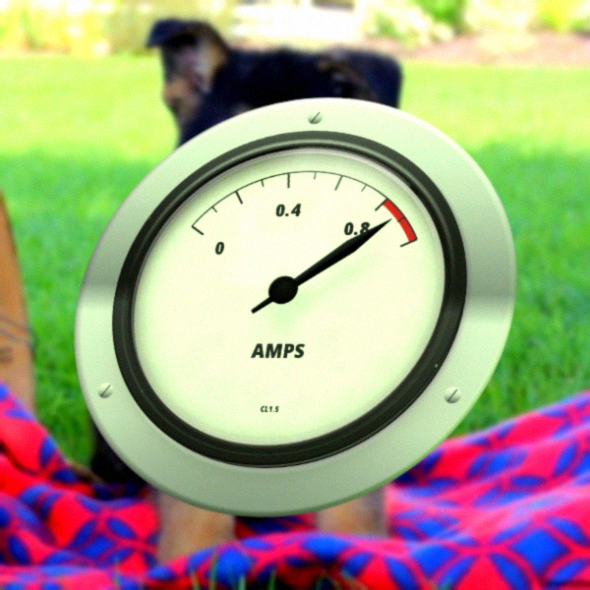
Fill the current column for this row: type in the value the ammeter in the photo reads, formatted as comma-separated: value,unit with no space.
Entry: 0.9,A
